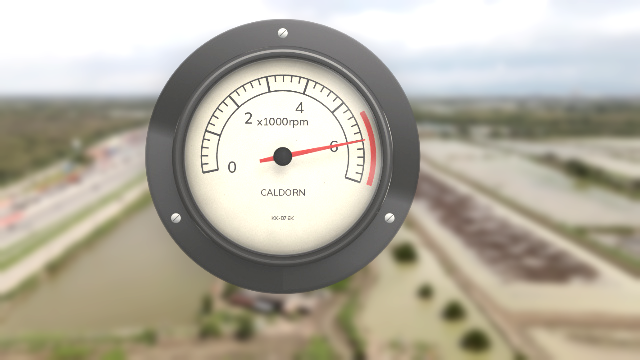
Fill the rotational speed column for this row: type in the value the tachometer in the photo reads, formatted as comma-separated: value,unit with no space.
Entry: 6000,rpm
